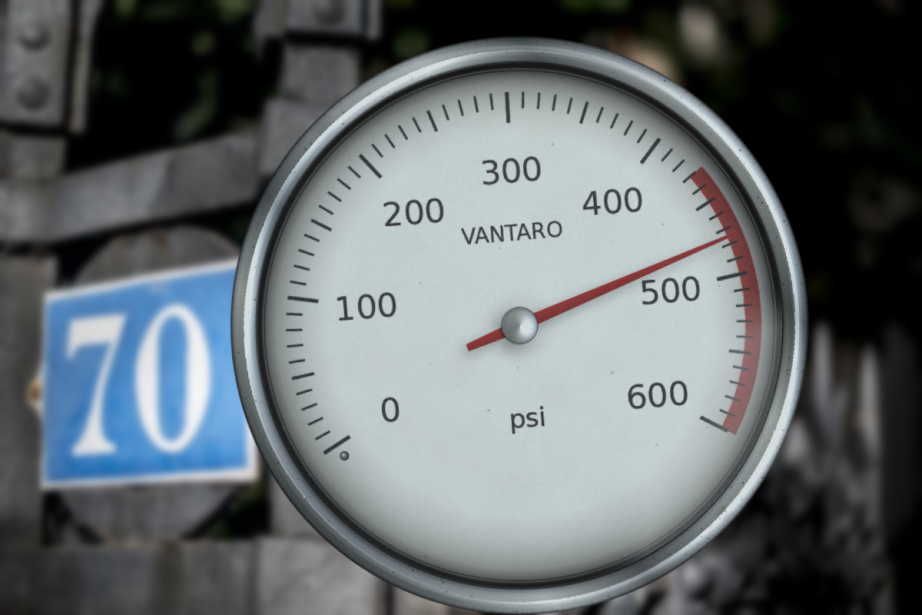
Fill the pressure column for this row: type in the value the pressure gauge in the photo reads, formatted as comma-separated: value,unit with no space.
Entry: 475,psi
